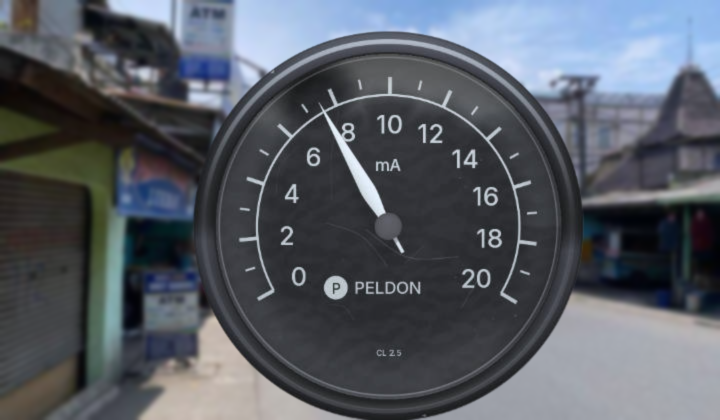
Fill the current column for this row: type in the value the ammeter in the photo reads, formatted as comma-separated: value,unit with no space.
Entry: 7.5,mA
